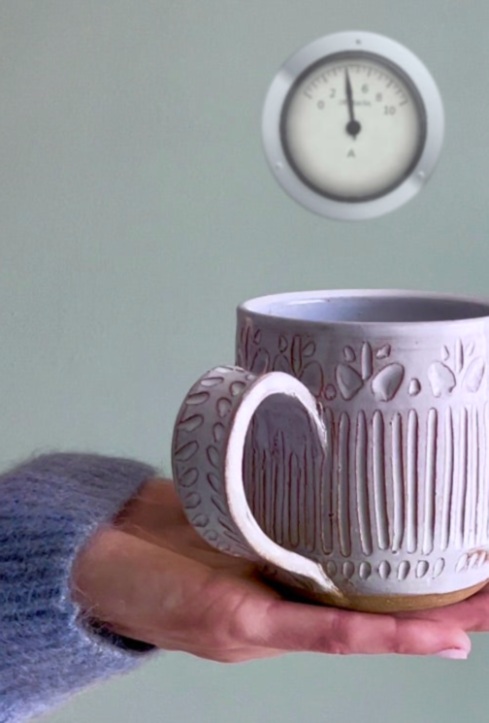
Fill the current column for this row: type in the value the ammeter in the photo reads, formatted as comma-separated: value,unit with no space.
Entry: 4,A
